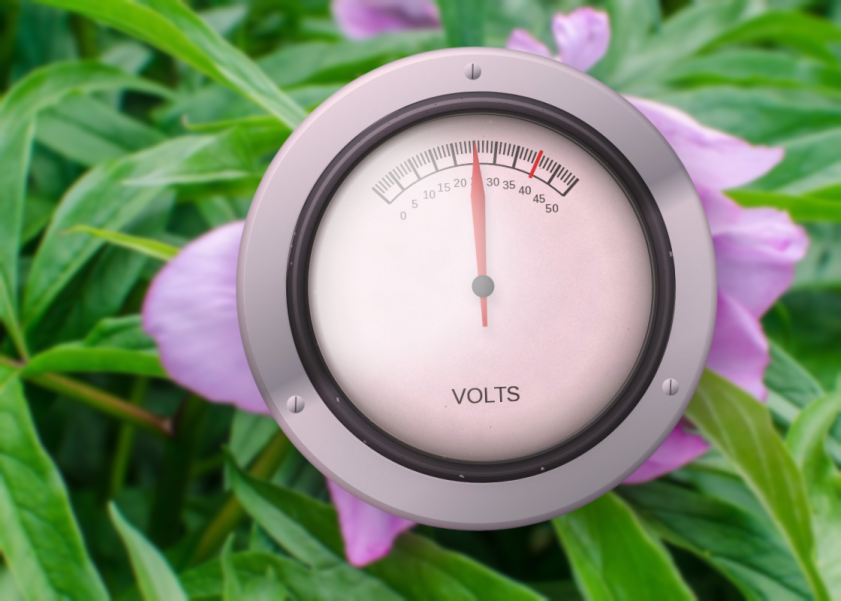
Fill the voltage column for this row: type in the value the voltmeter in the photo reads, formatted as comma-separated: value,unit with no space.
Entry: 25,V
